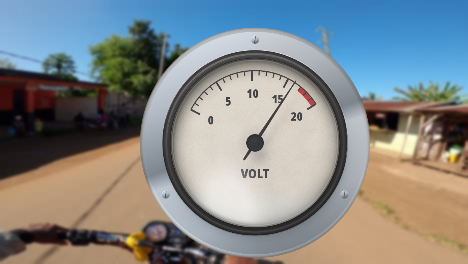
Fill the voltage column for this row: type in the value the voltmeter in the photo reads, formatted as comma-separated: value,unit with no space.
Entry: 16,V
